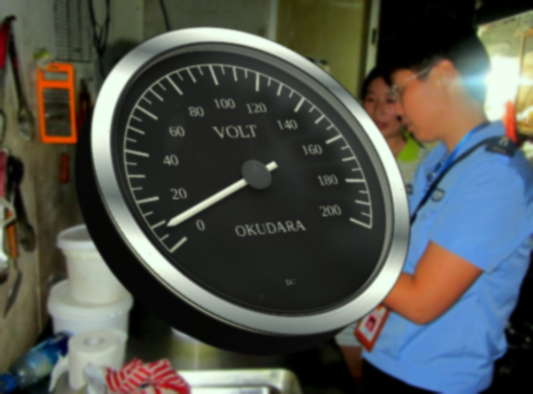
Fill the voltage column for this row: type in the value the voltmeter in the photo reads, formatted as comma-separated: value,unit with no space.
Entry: 7.5,V
